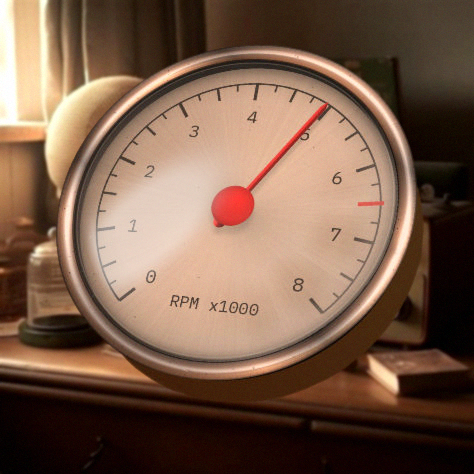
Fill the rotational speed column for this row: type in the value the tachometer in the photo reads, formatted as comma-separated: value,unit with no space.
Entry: 5000,rpm
